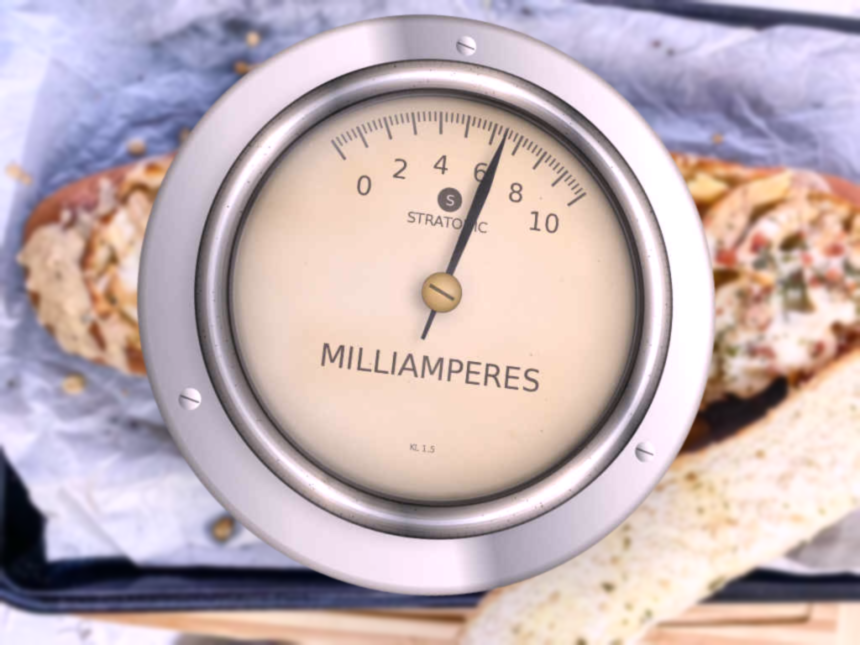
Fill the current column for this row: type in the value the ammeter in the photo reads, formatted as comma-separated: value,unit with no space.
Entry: 6.4,mA
